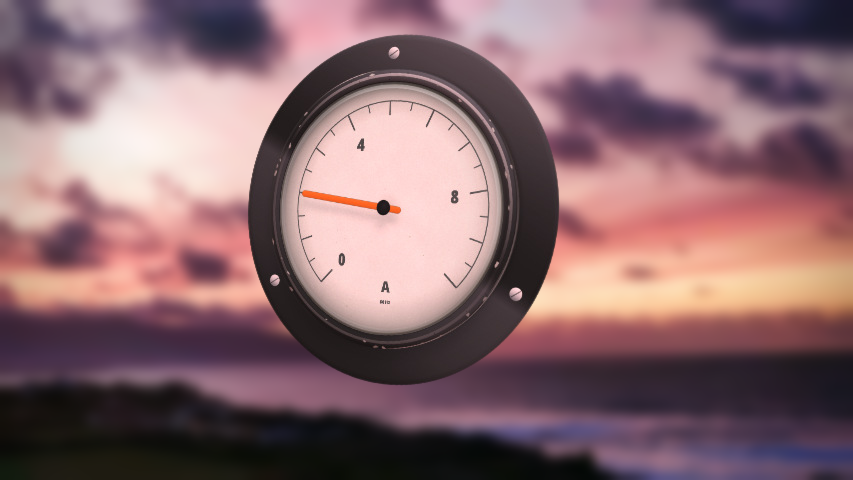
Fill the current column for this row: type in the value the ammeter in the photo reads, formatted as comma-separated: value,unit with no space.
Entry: 2,A
